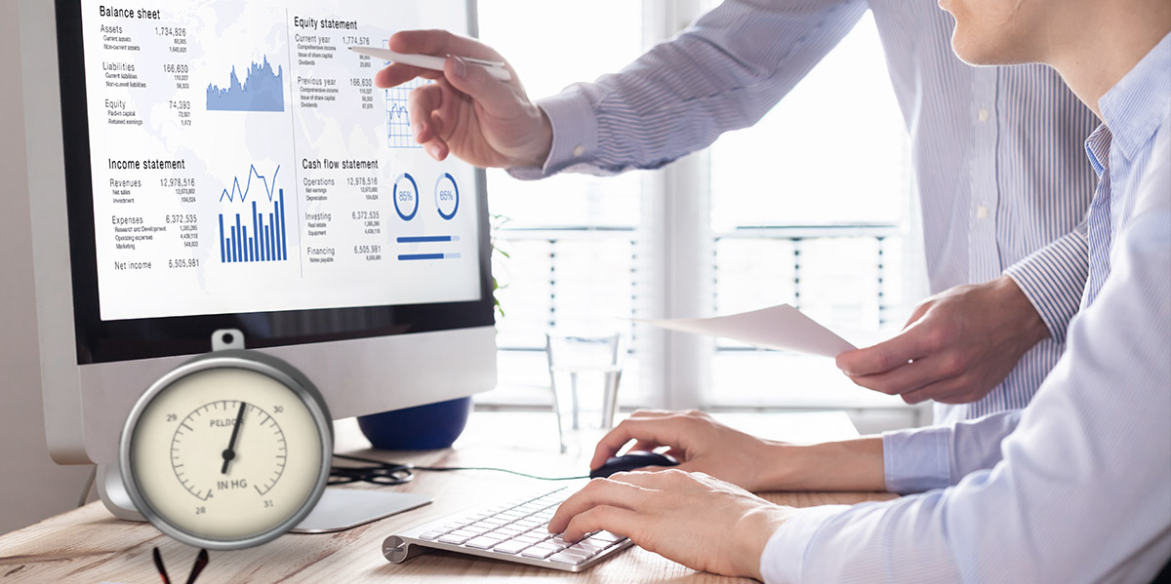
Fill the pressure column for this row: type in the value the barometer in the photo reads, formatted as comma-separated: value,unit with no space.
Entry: 29.7,inHg
